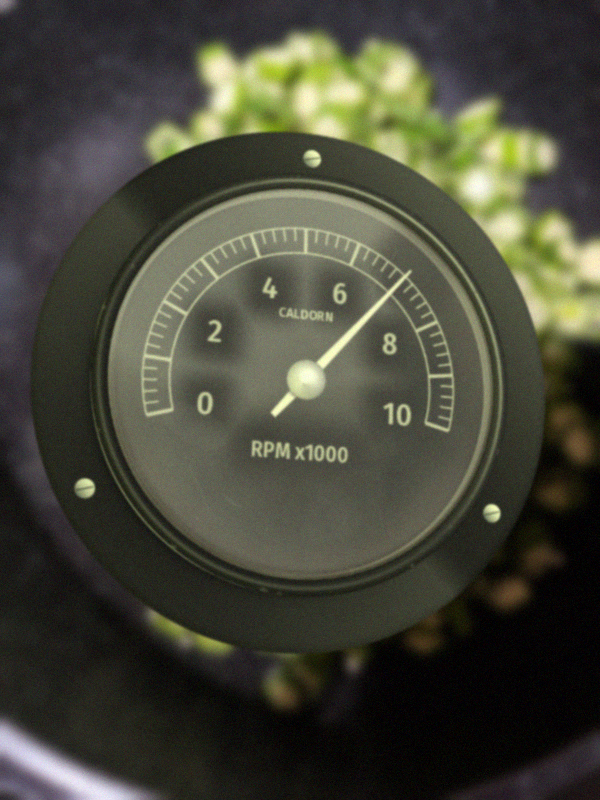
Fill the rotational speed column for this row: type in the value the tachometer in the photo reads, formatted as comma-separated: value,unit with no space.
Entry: 7000,rpm
